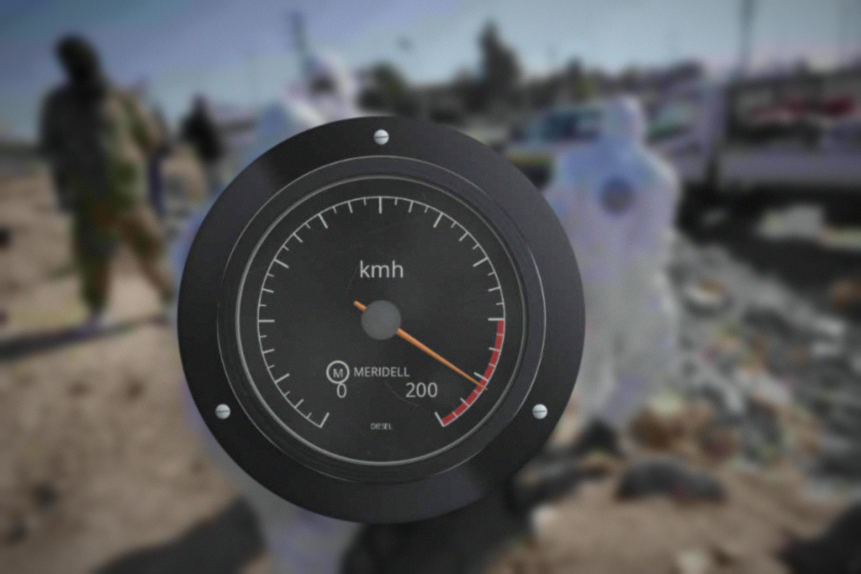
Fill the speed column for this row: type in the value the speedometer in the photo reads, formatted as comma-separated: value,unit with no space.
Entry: 182.5,km/h
